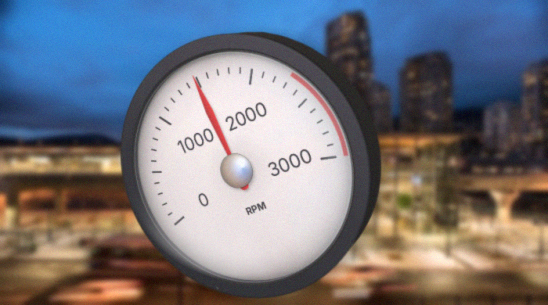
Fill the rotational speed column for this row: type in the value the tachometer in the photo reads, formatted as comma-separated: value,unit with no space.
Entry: 1500,rpm
